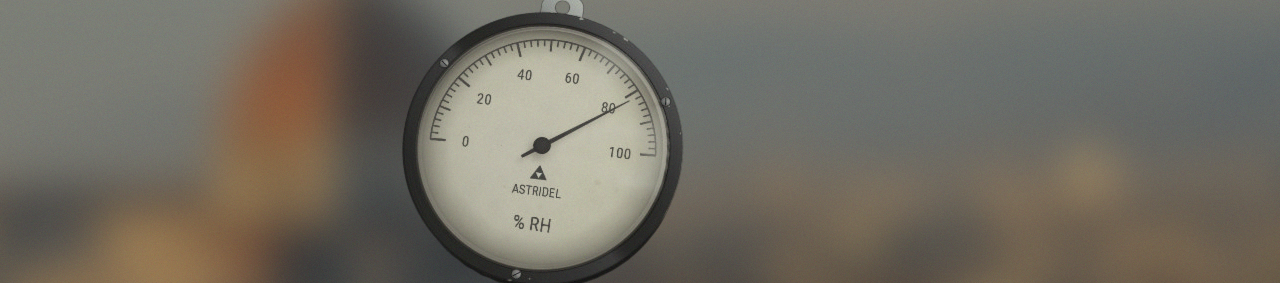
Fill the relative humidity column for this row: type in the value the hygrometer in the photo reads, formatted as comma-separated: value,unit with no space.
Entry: 82,%
